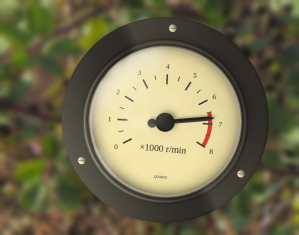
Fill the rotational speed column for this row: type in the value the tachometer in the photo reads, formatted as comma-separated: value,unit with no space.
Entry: 6750,rpm
